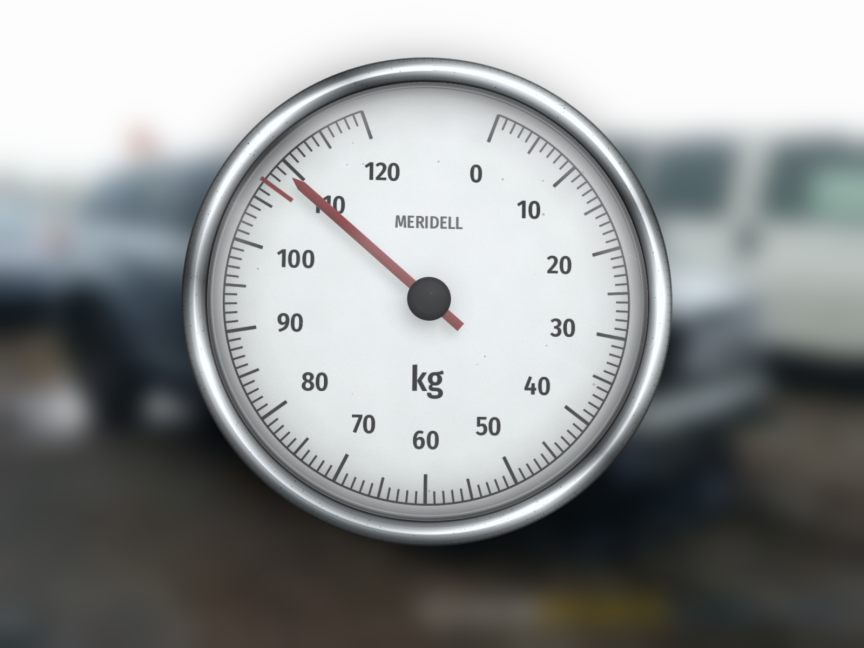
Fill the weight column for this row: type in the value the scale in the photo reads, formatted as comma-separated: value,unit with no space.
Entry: 109,kg
